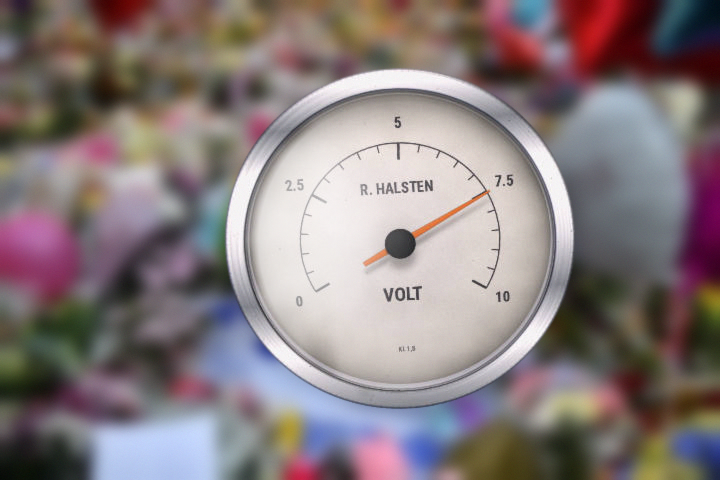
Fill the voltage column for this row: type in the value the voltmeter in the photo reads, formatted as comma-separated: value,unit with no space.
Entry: 7.5,V
